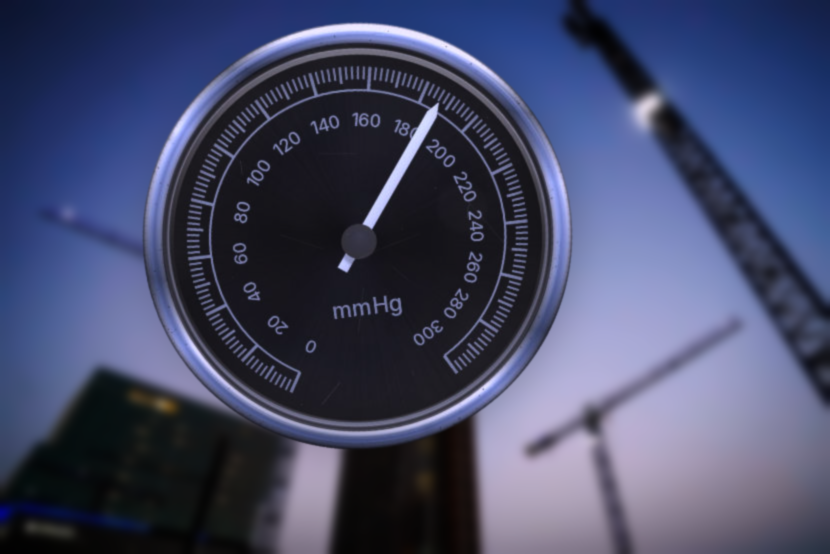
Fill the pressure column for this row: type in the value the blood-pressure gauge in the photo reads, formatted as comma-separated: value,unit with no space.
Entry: 186,mmHg
